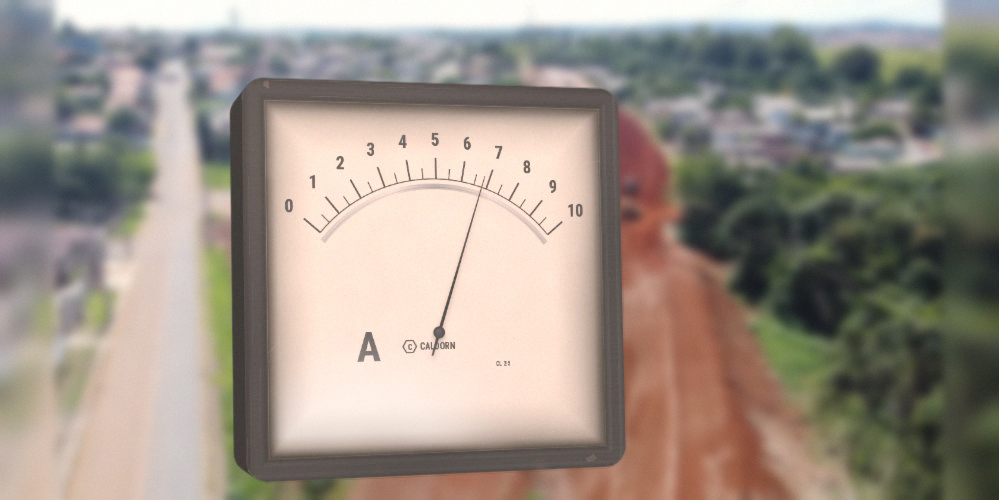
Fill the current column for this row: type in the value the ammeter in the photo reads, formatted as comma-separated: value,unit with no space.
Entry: 6.75,A
